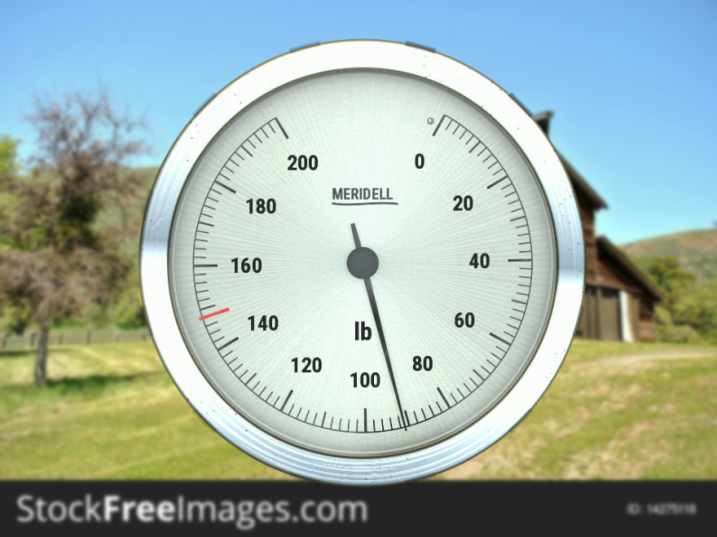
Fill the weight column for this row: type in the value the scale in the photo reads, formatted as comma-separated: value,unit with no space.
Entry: 91,lb
